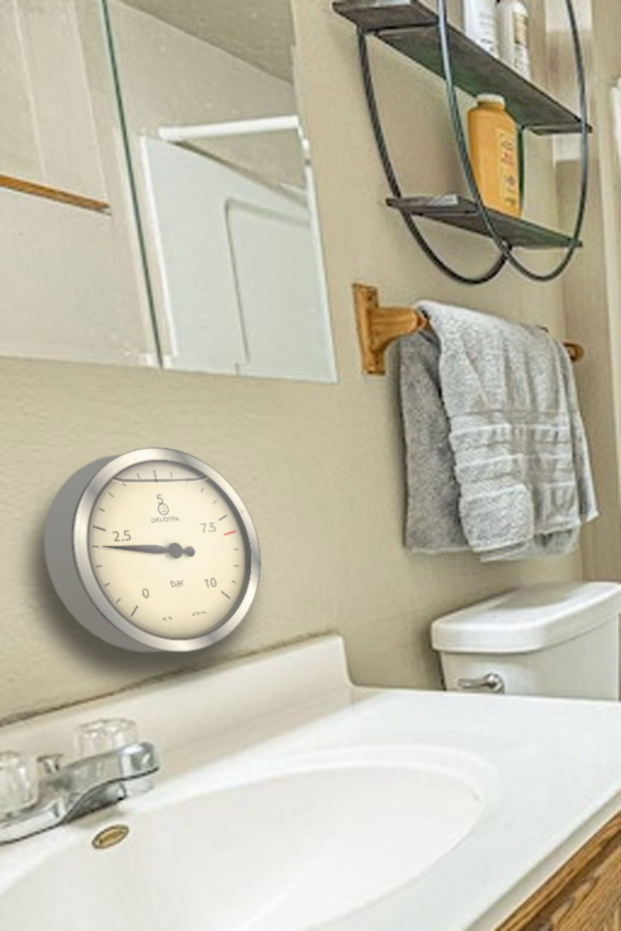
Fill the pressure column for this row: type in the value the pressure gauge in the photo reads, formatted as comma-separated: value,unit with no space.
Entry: 2,bar
